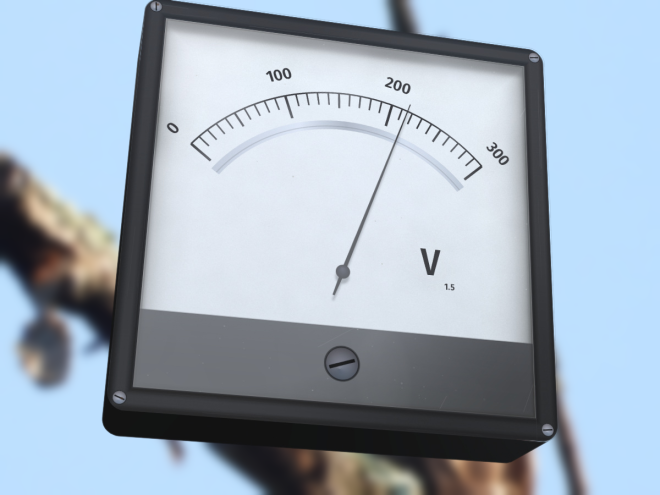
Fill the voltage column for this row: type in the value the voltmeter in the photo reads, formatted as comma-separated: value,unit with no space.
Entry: 215,V
